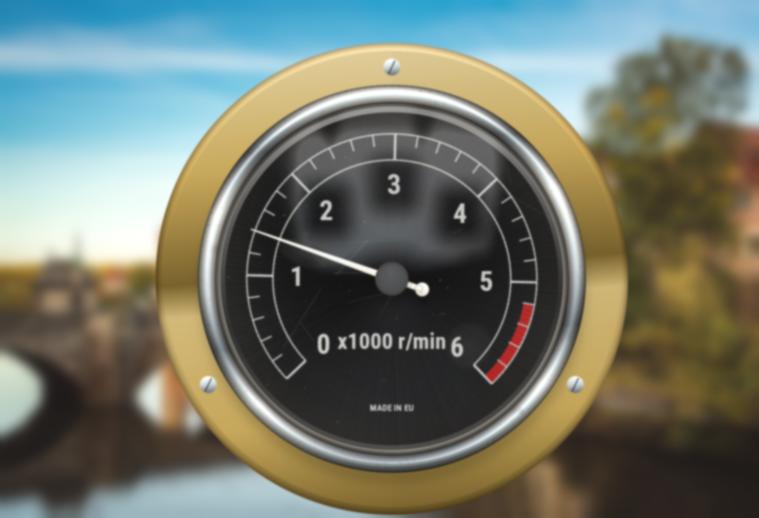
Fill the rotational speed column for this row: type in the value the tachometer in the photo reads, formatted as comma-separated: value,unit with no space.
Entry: 1400,rpm
